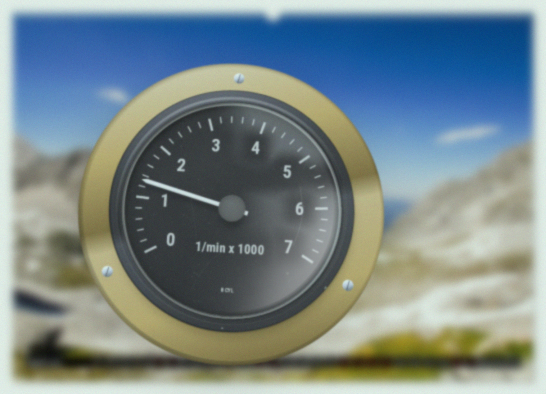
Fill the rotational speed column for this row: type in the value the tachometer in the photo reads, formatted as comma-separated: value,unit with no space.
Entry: 1300,rpm
